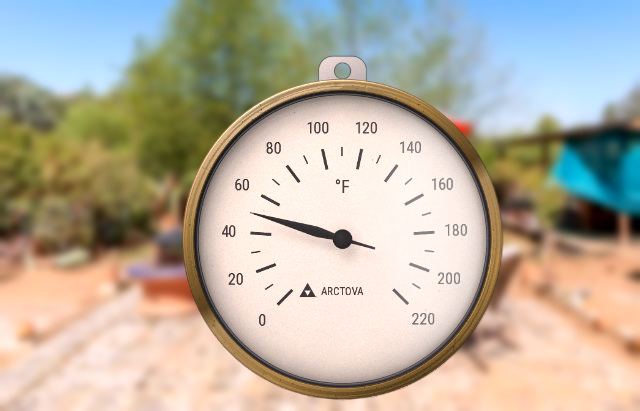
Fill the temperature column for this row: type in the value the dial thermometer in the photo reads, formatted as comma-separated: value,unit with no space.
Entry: 50,°F
